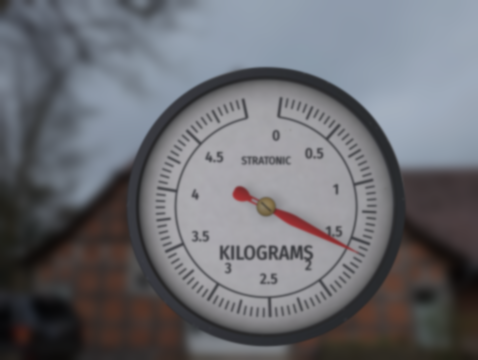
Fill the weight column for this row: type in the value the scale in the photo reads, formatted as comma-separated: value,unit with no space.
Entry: 1.6,kg
